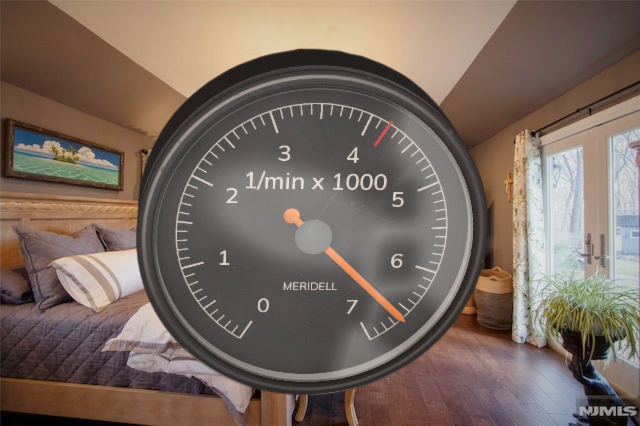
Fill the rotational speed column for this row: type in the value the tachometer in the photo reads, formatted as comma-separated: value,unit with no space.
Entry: 6600,rpm
